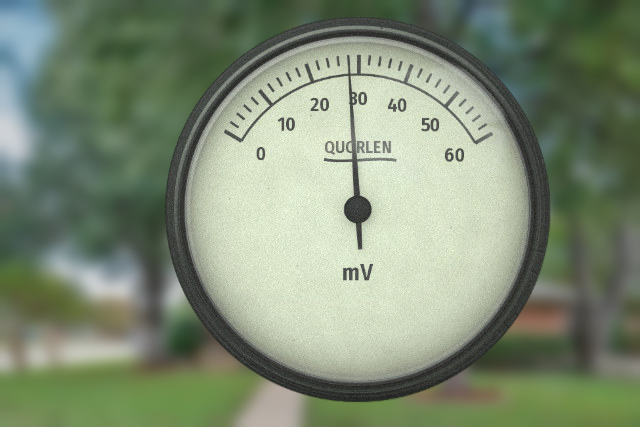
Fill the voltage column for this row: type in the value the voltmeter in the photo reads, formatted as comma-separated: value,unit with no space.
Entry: 28,mV
